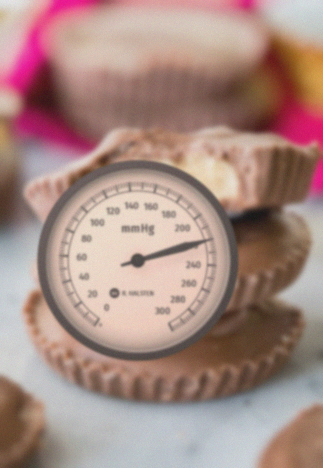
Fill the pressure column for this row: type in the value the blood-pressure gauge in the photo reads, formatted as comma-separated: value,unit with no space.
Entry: 220,mmHg
